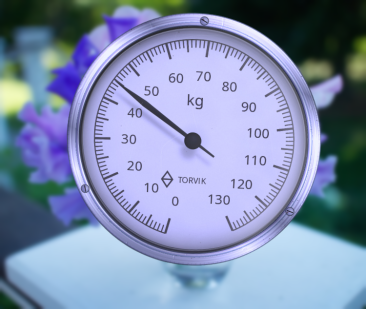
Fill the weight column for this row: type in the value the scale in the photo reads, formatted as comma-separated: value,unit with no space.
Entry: 45,kg
